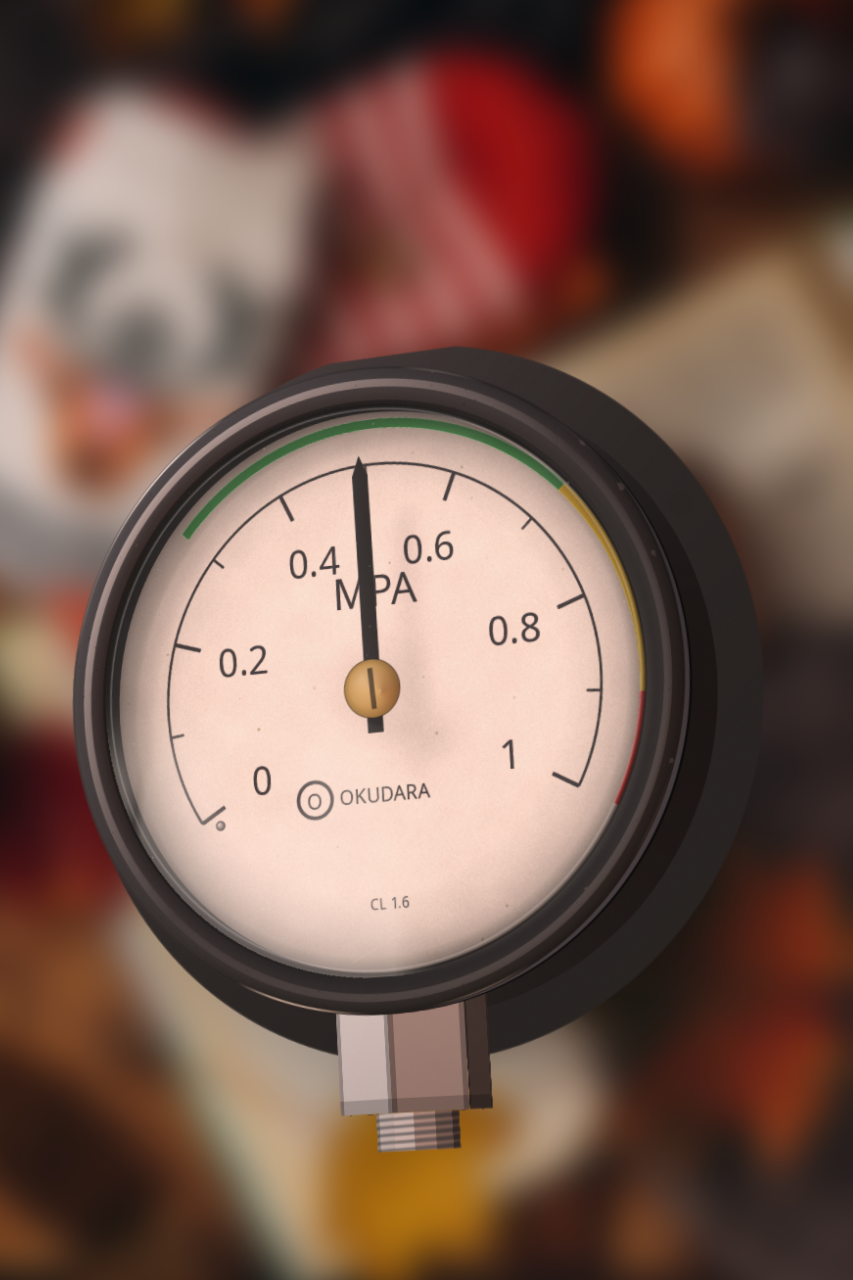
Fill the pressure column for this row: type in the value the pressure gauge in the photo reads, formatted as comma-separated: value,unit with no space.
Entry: 0.5,MPa
